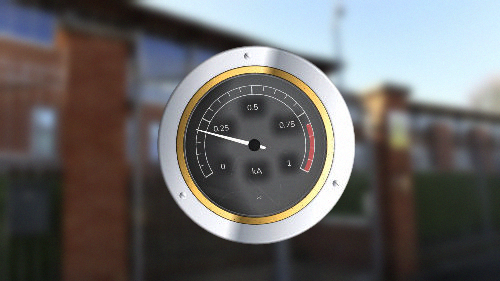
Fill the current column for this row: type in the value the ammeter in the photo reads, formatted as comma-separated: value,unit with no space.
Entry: 0.2,kA
